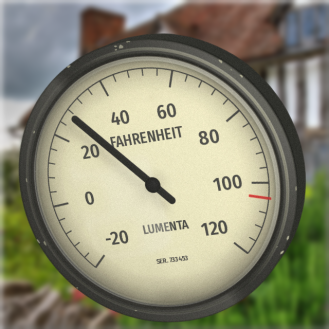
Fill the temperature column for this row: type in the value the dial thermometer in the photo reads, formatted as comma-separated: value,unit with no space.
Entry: 28,°F
